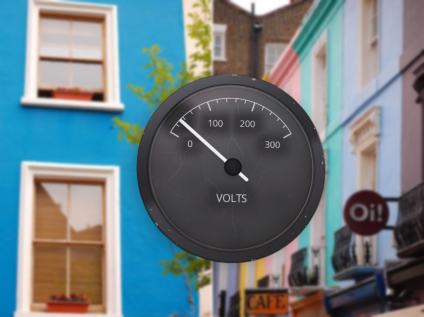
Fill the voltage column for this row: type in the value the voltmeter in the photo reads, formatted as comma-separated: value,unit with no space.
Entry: 30,V
